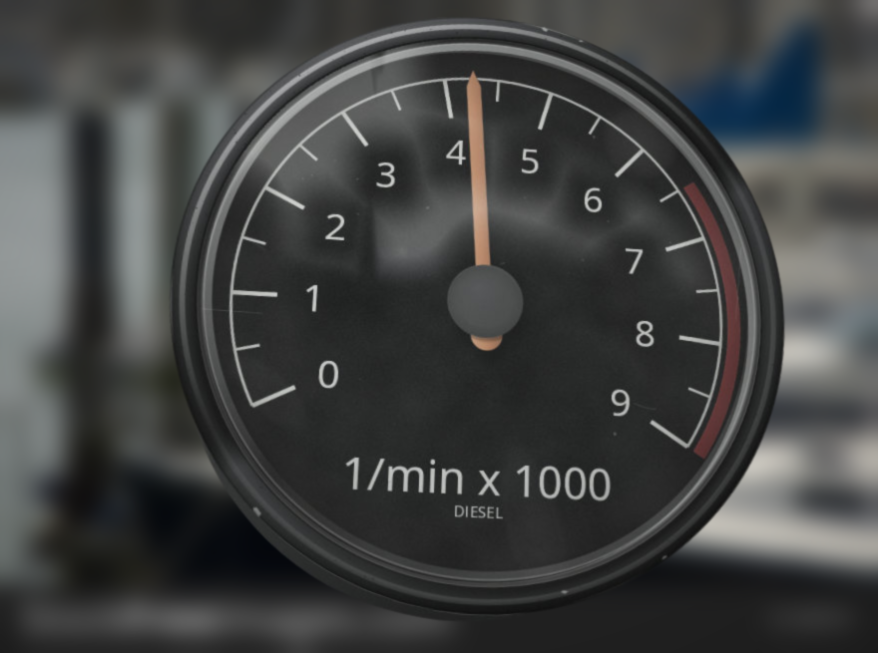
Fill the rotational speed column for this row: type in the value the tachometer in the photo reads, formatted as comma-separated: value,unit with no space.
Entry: 4250,rpm
